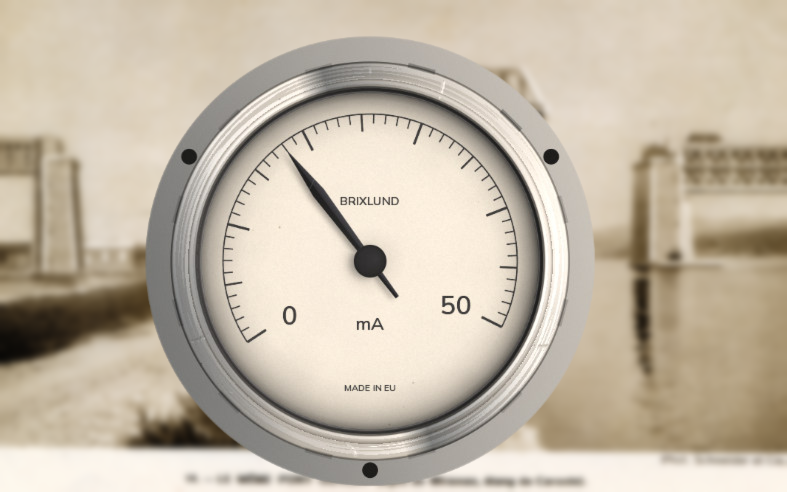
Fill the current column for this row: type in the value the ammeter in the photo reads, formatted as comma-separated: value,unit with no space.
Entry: 18,mA
